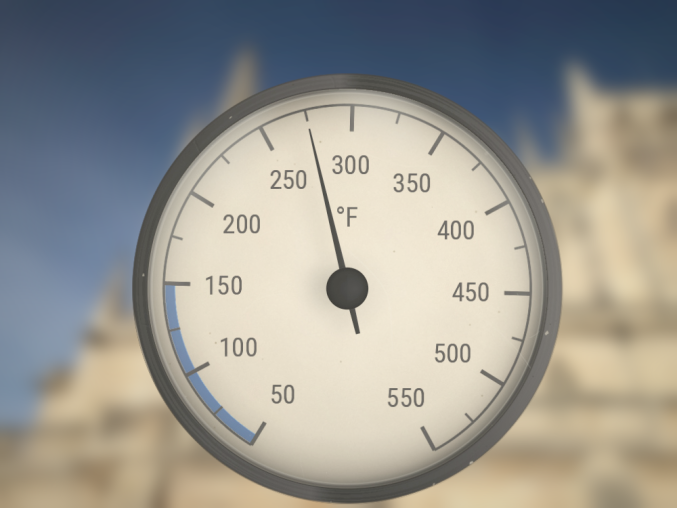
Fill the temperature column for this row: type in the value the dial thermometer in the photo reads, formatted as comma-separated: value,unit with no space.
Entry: 275,°F
